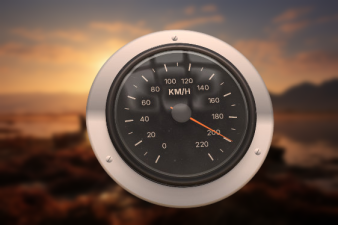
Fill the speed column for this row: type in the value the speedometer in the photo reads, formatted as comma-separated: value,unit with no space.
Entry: 200,km/h
